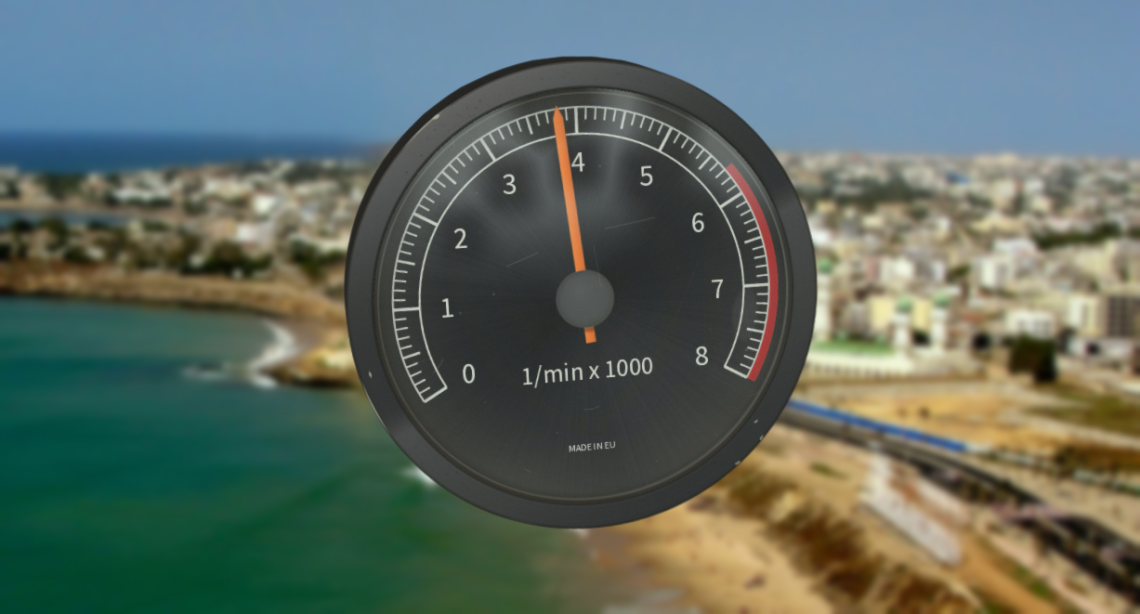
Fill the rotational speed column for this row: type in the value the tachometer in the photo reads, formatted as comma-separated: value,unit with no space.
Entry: 3800,rpm
